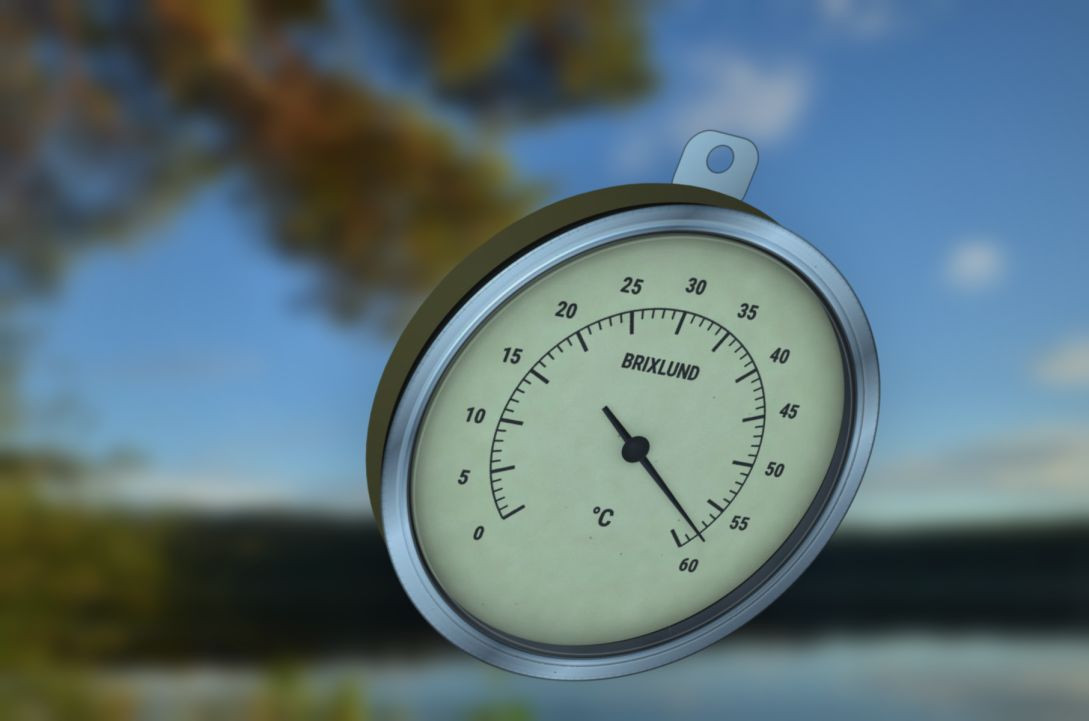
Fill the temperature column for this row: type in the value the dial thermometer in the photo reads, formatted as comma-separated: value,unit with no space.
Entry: 58,°C
